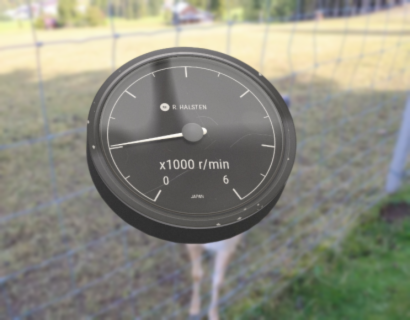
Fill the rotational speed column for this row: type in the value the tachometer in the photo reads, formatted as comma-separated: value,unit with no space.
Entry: 1000,rpm
